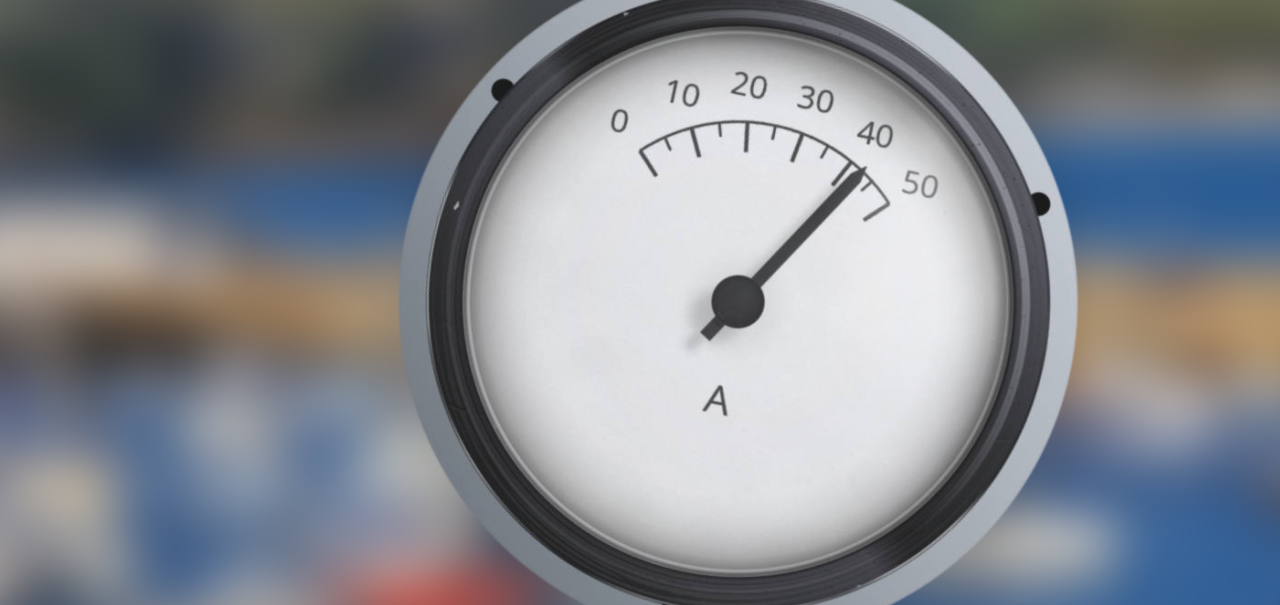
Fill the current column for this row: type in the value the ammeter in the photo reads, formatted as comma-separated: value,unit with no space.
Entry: 42.5,A
